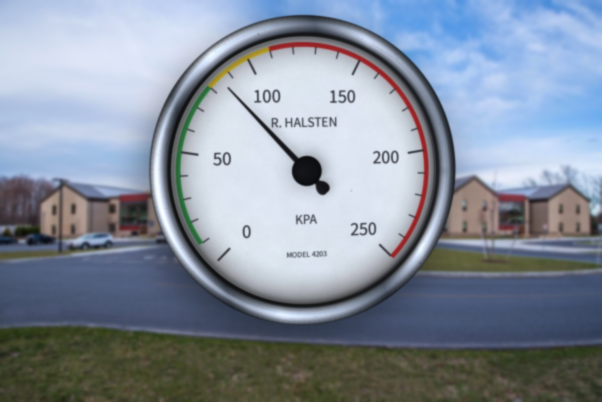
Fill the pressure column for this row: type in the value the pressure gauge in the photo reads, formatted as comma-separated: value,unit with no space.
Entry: 85,kPa
